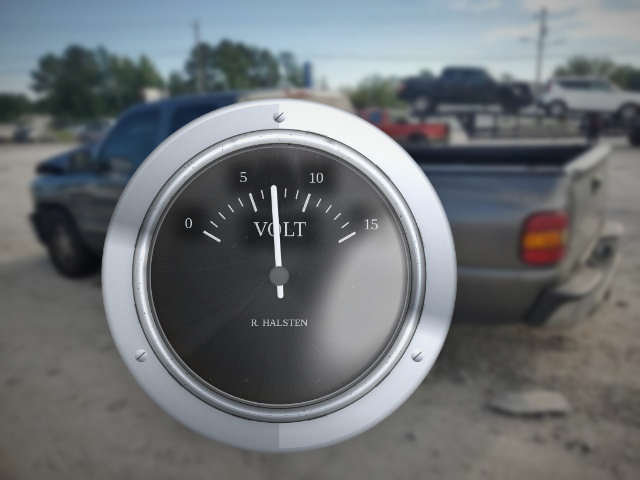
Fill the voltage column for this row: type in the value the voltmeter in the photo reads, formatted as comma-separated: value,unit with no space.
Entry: 7,V
